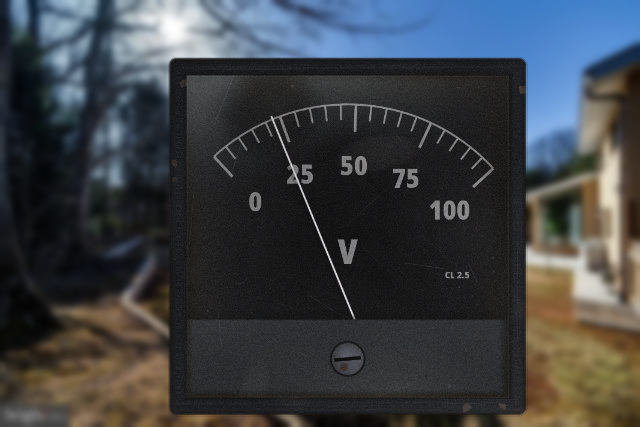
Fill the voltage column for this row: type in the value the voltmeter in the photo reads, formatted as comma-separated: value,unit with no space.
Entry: 22.5,V
